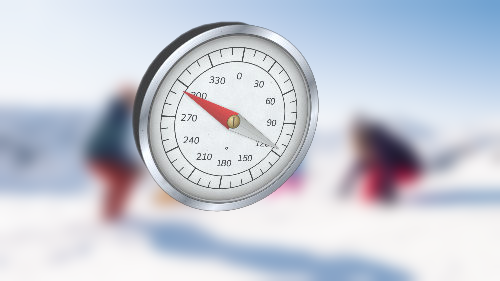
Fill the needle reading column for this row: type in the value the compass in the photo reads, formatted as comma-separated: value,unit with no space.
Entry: 295,°
